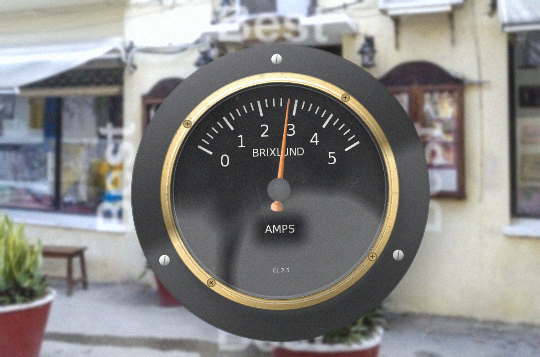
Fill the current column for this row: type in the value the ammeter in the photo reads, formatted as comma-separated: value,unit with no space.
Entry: 2.8,A
